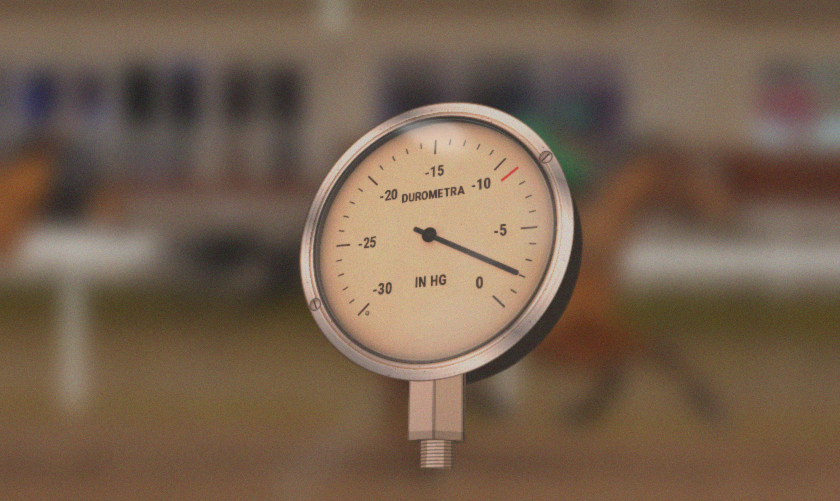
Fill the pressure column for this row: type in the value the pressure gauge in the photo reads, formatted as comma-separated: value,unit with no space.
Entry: -2,inHg
